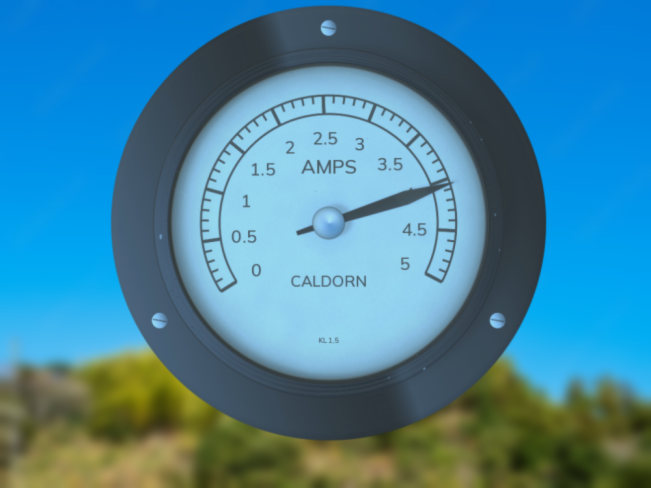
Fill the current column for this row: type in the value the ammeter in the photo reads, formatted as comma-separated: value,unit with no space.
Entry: 4.05,A
